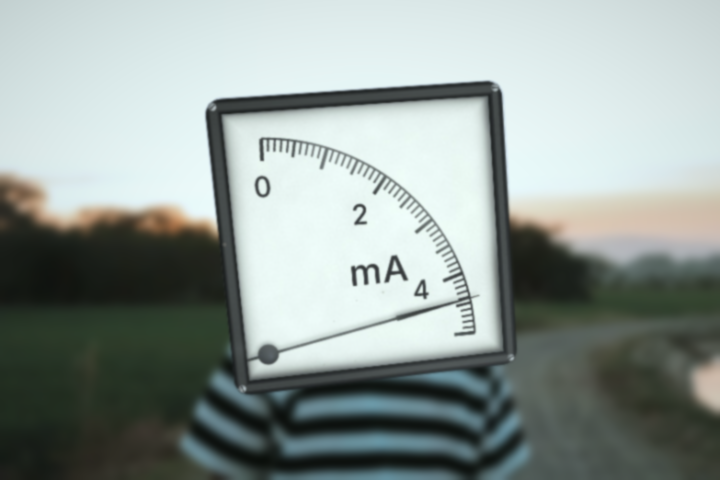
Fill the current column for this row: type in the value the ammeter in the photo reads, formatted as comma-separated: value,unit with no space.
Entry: 4.4,mA
